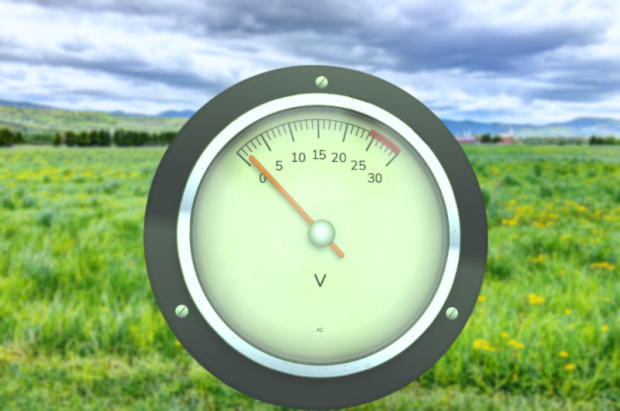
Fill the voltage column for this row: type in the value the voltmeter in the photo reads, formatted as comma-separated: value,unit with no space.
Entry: 1,V
